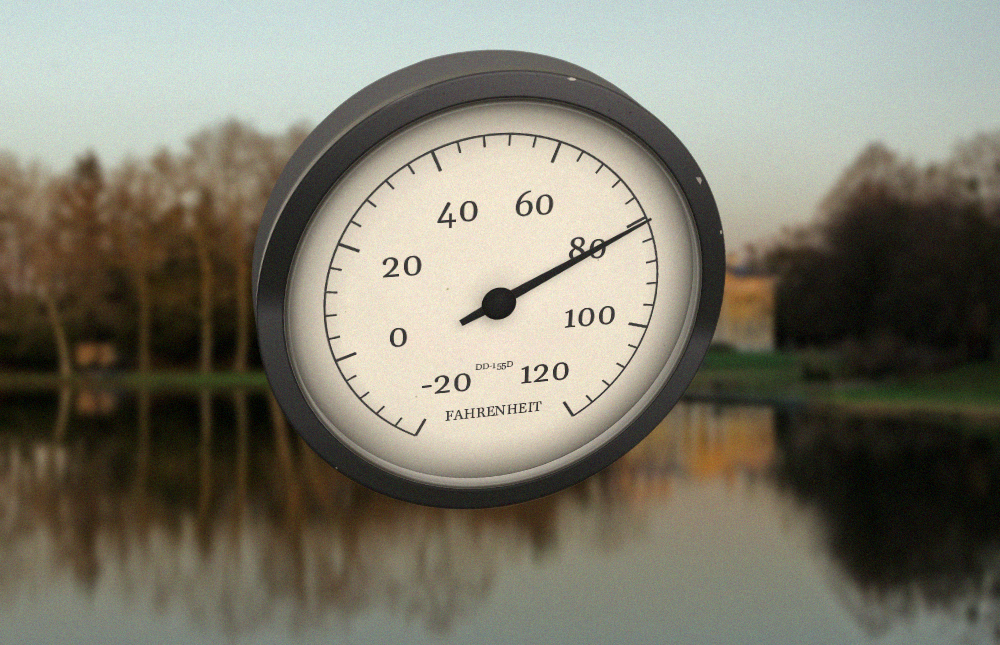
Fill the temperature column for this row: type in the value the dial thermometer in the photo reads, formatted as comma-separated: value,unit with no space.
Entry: 80,°F
